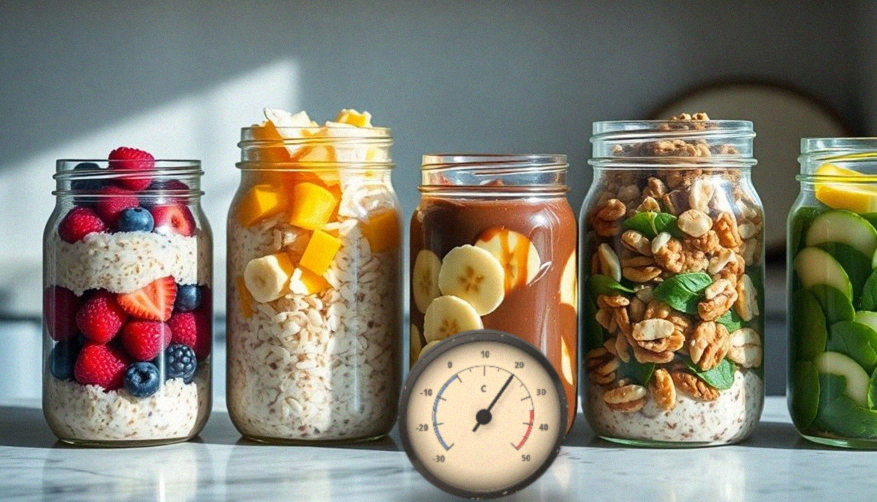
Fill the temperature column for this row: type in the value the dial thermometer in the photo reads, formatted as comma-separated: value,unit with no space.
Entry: 20,°C
